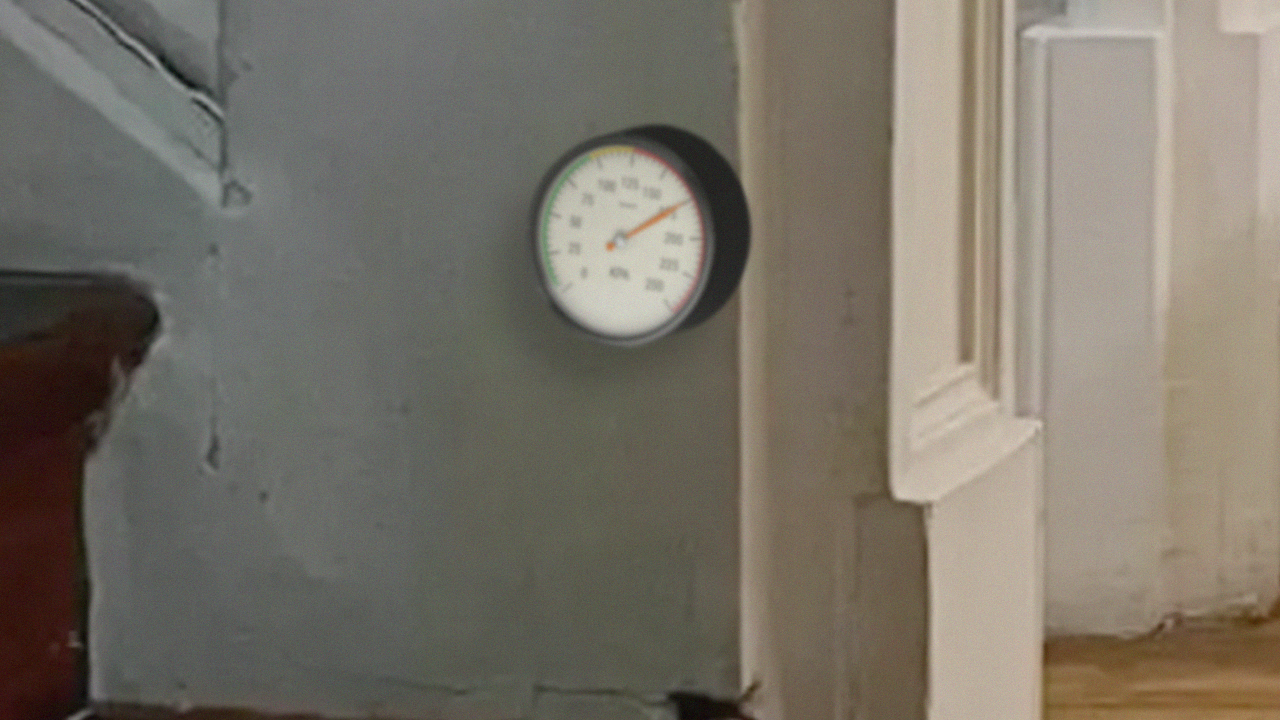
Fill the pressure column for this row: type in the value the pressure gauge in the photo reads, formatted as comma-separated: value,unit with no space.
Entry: 175,kPa
